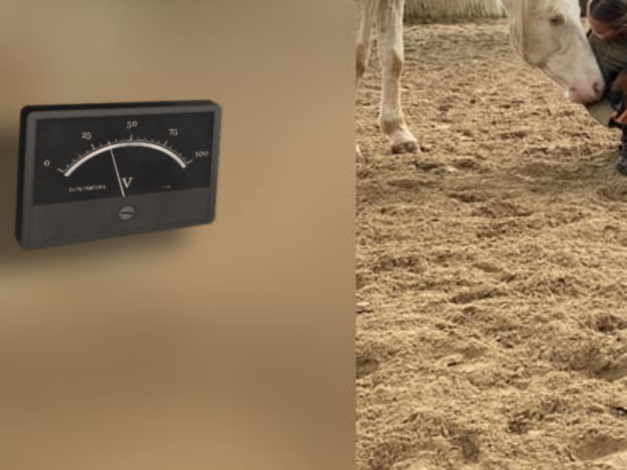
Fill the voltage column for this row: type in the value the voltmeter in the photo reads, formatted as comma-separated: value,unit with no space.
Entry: 35,V
